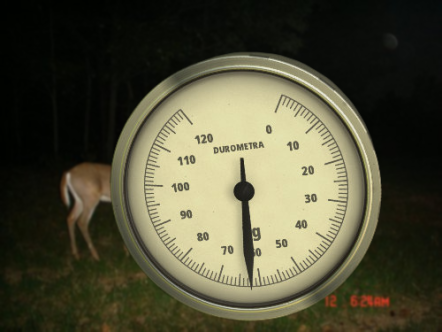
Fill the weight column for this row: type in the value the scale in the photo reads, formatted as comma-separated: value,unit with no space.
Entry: 62,kg
